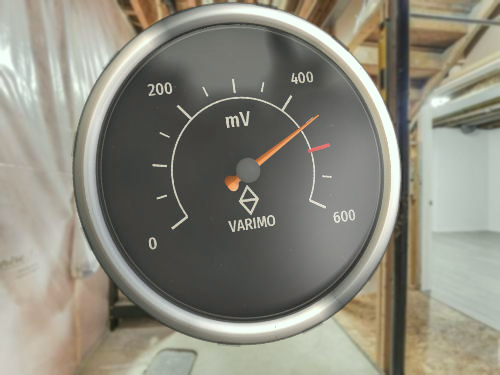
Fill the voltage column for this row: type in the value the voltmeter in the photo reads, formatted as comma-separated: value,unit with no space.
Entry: 450,mV
